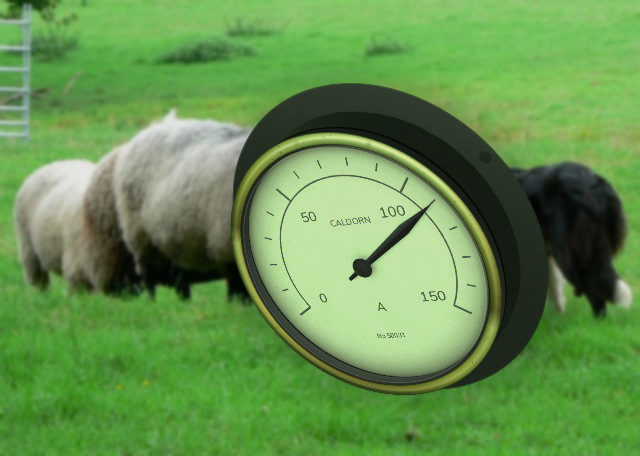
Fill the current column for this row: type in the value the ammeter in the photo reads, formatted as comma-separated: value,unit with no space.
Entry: 110,A
